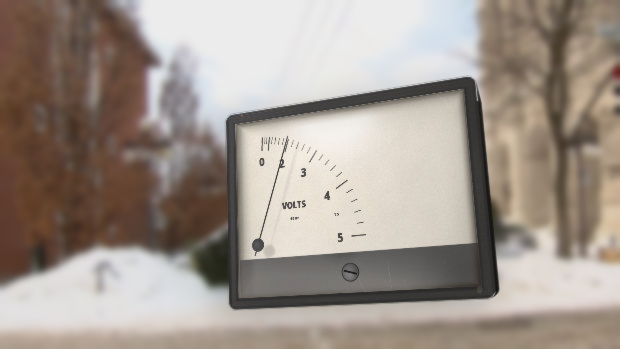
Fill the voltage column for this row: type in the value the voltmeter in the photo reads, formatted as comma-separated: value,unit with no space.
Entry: 2,V
